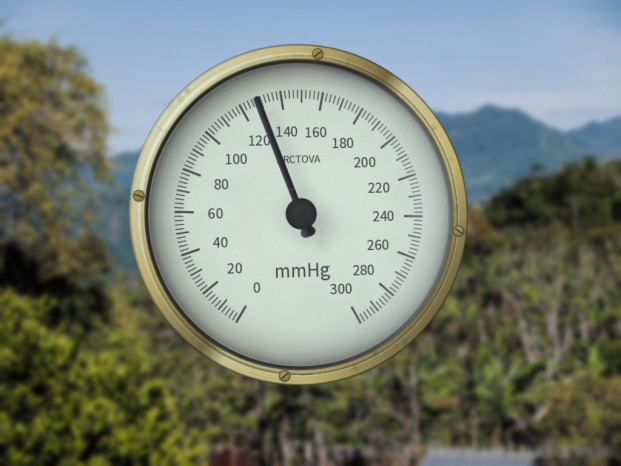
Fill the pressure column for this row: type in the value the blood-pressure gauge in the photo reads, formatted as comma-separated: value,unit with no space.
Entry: 128,mmHg
